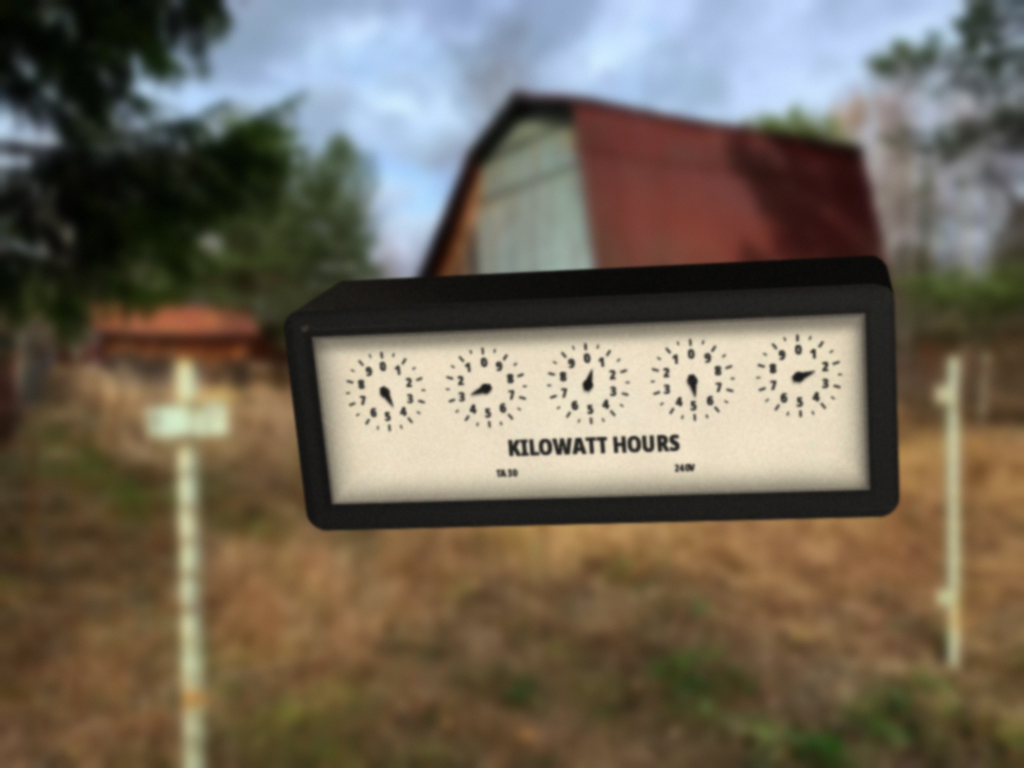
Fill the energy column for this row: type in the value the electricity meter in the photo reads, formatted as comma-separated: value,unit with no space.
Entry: 43052,kWh
